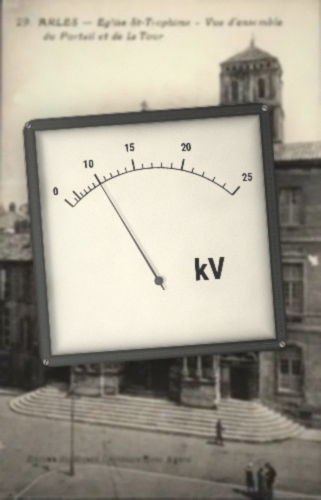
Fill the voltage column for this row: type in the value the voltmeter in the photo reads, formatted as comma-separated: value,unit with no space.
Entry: 10,kV
